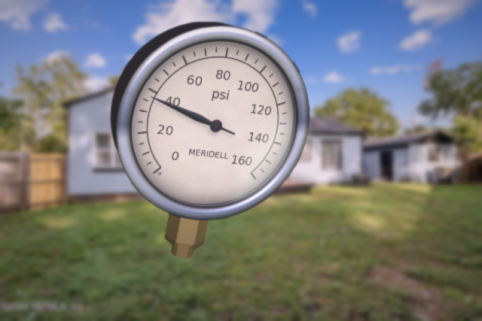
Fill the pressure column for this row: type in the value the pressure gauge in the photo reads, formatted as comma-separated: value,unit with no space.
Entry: 37.5,psi
